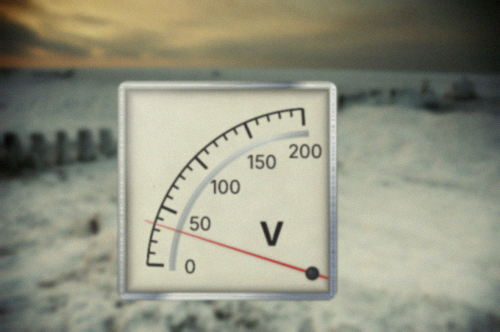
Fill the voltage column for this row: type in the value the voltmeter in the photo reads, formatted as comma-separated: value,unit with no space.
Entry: 35,V
